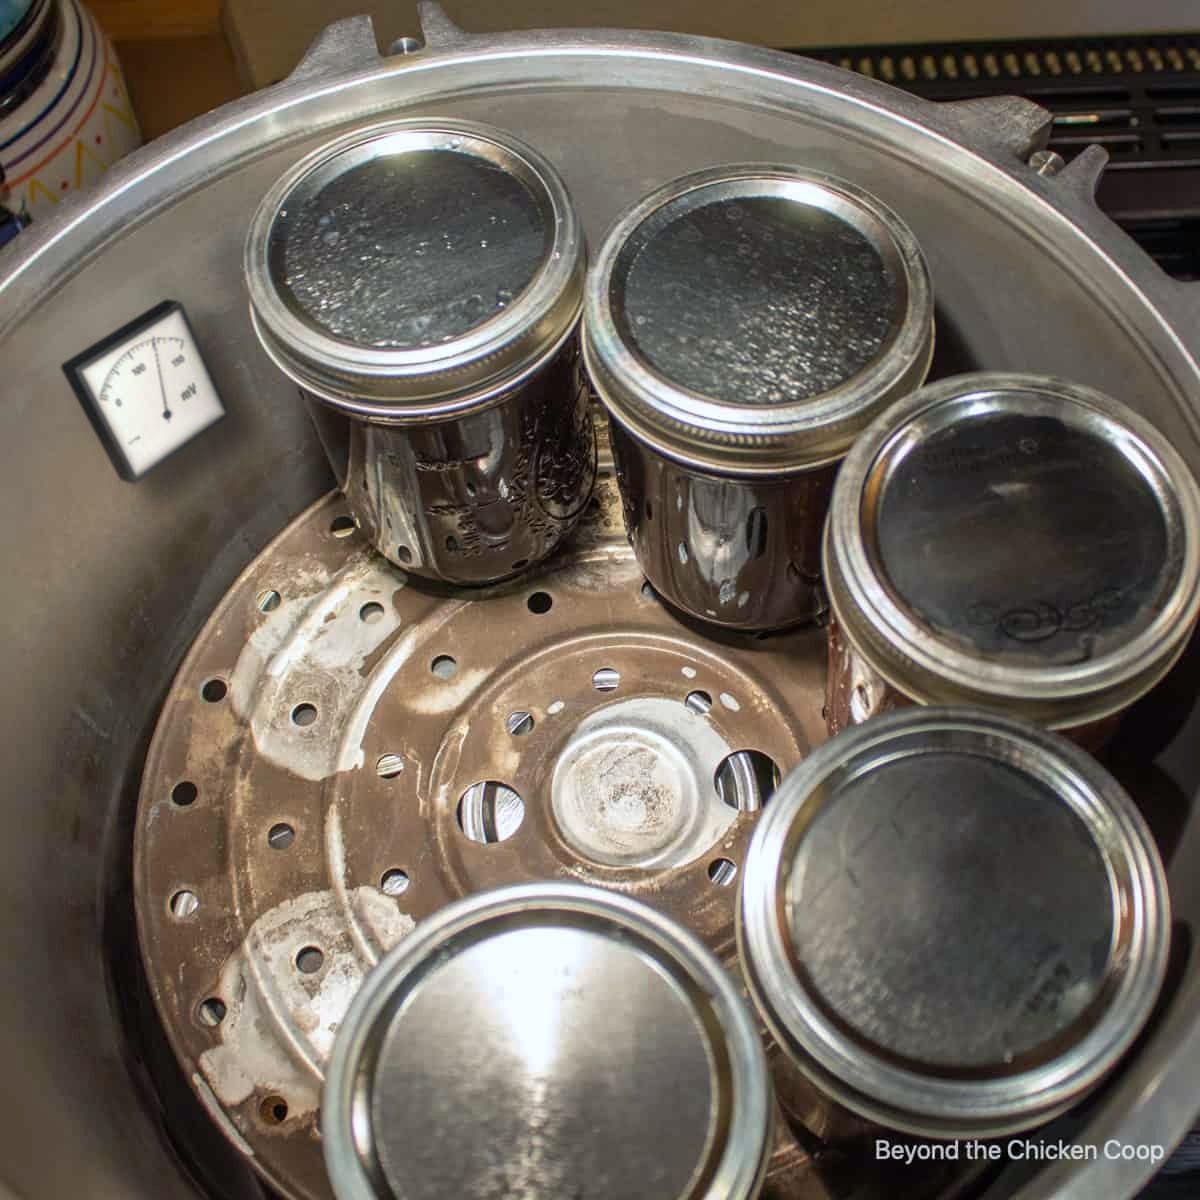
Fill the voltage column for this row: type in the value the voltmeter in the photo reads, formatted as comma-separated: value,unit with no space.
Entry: 125,mV
